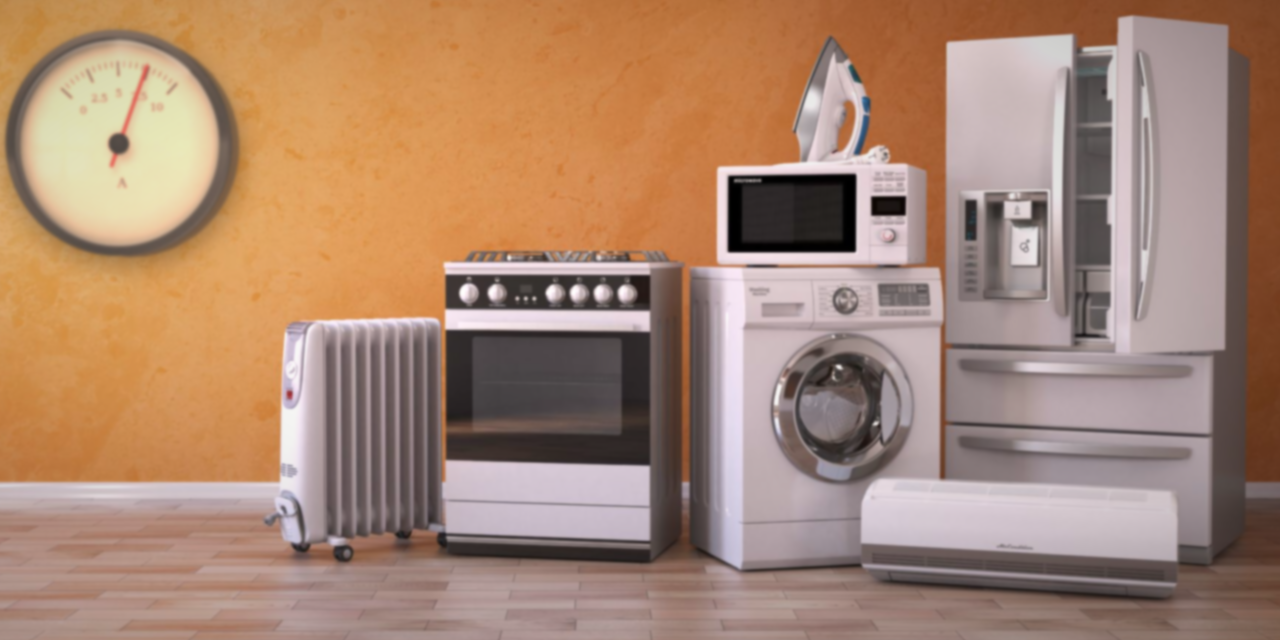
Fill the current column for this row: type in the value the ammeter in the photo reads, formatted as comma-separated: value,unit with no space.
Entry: 7.5,A
